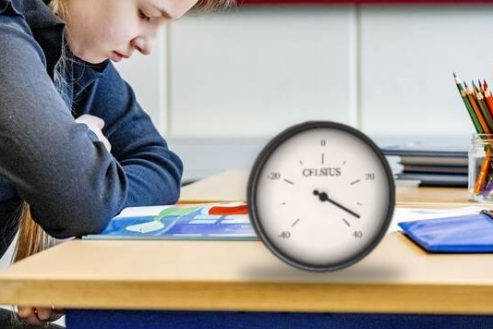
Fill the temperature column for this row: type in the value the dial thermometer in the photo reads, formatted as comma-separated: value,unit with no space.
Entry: 35,°C
